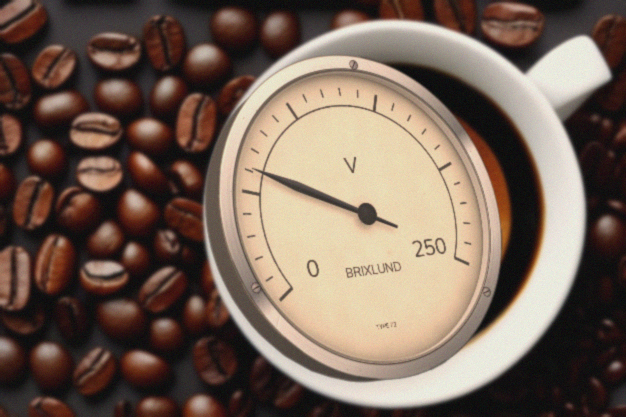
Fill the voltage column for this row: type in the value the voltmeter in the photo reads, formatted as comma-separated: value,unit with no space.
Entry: 60,V
